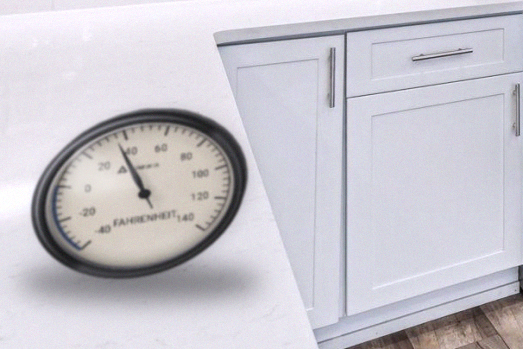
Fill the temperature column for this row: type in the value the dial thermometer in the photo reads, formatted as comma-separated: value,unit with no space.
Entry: 36,°F
